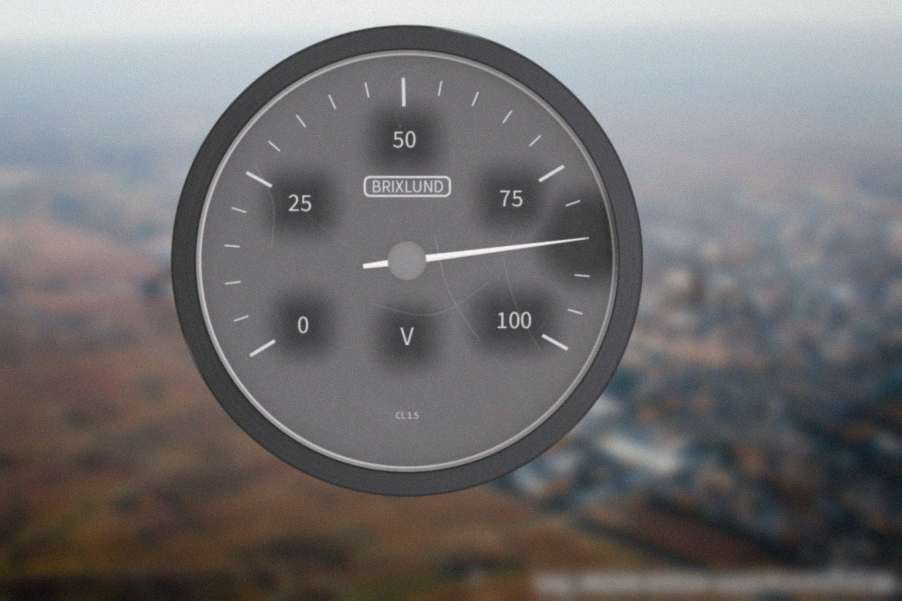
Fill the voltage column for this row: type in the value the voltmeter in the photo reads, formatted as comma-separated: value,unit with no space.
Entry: 85,V
